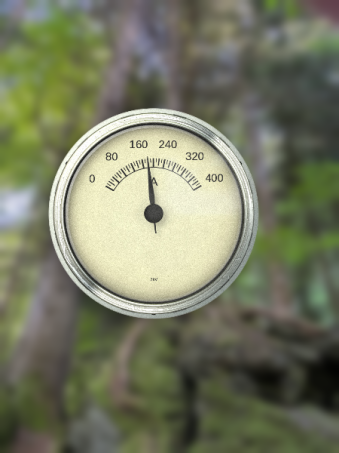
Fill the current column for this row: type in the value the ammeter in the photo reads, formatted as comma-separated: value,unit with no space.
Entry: 180,A
